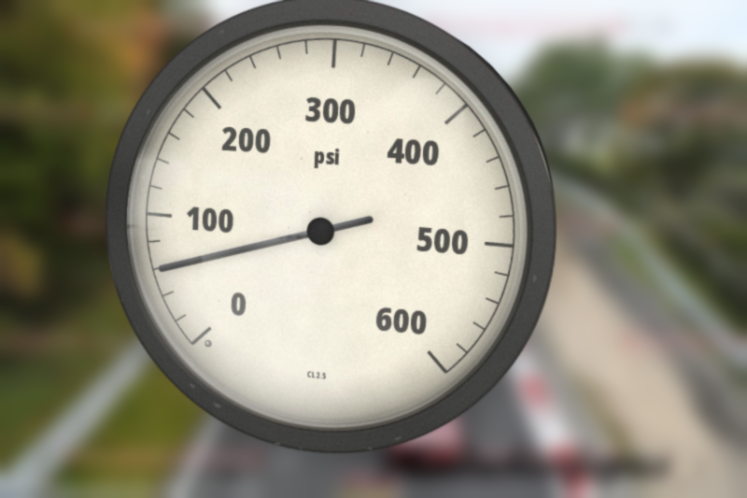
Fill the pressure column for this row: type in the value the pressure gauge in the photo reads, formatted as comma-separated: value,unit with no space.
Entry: 60,psi
